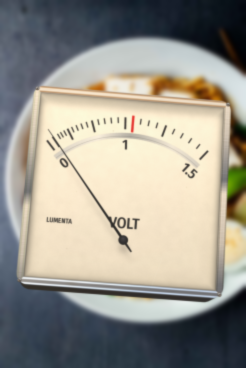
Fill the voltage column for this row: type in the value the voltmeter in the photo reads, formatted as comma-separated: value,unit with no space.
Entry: 0.25,V
